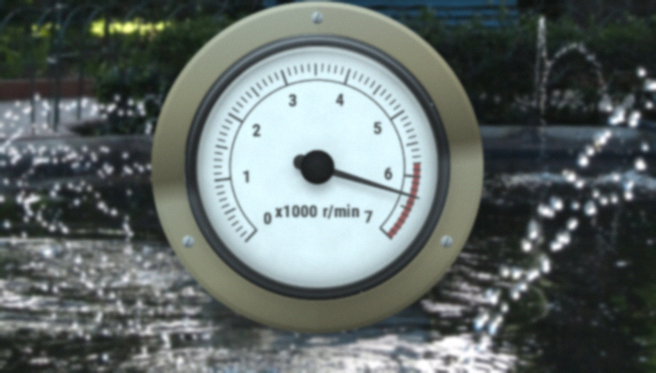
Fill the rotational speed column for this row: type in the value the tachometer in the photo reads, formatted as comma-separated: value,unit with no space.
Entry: 6300,rpm
